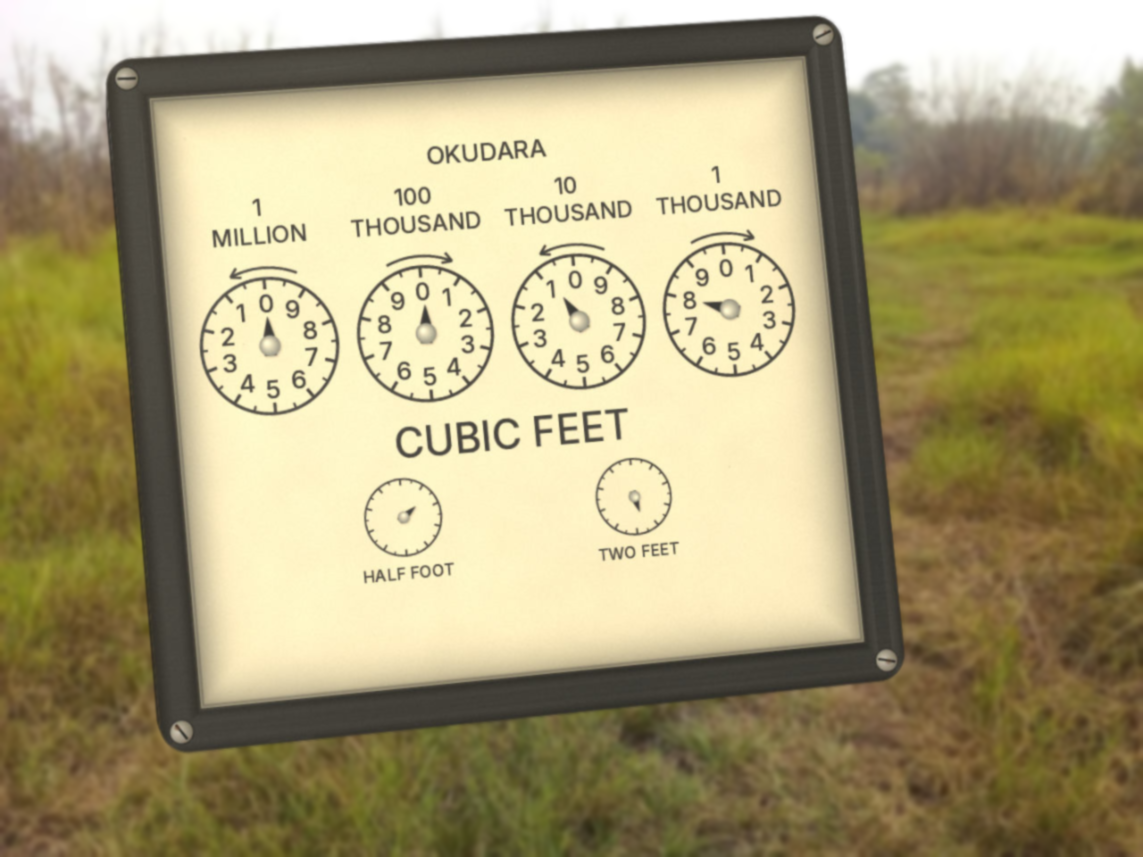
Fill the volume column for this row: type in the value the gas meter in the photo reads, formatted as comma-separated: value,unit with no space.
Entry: 800,ft³
